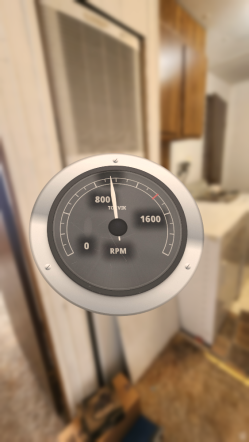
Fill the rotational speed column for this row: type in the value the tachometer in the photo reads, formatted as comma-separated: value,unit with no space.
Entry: 950,rpm
